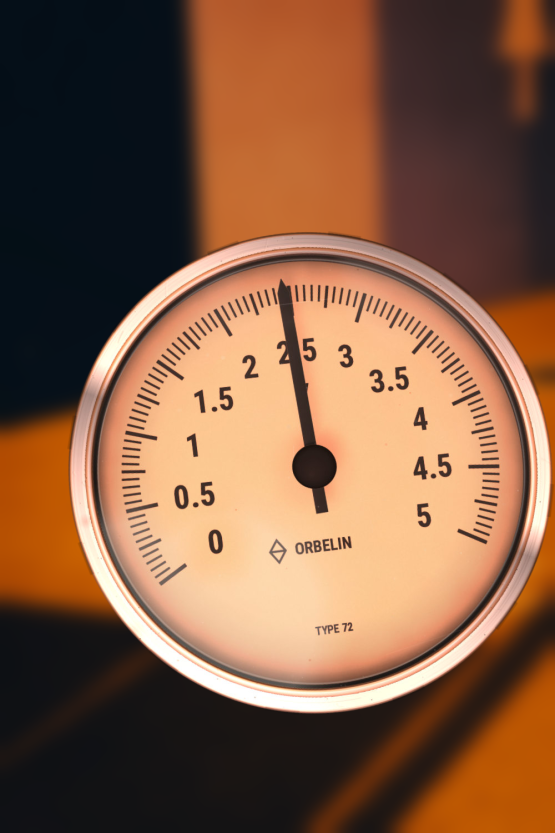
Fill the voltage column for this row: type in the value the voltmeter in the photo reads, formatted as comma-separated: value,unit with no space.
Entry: 2.45,V
